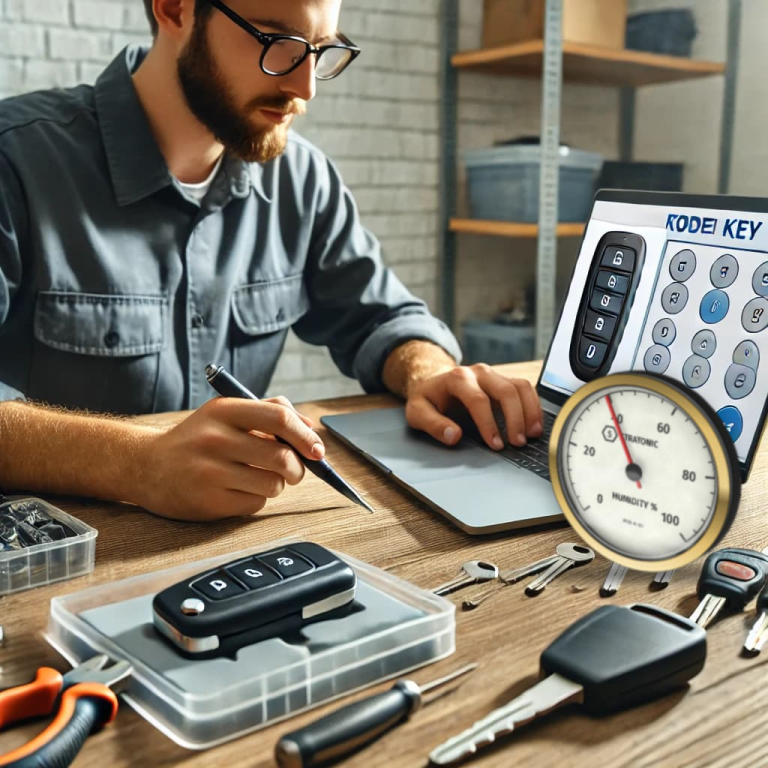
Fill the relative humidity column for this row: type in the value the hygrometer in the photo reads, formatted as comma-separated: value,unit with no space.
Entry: 40,%
